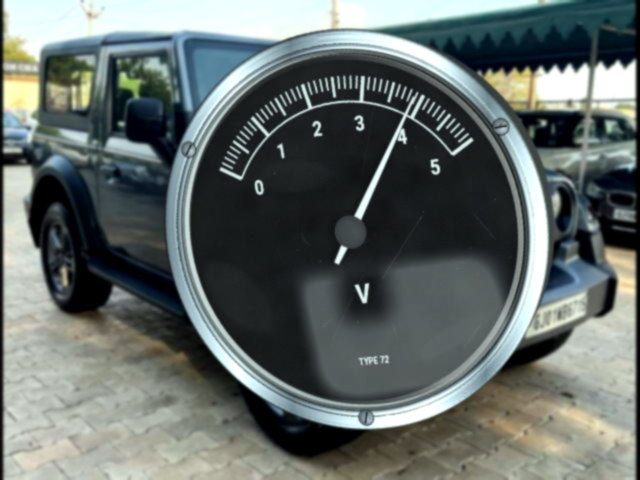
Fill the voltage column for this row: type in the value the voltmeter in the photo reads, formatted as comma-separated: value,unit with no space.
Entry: 3.9,V
